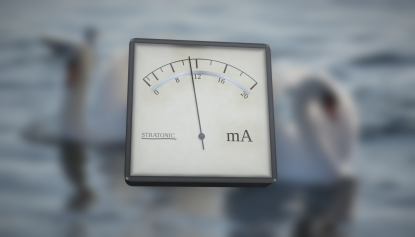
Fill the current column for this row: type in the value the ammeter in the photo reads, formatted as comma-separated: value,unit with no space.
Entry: 11,mA
